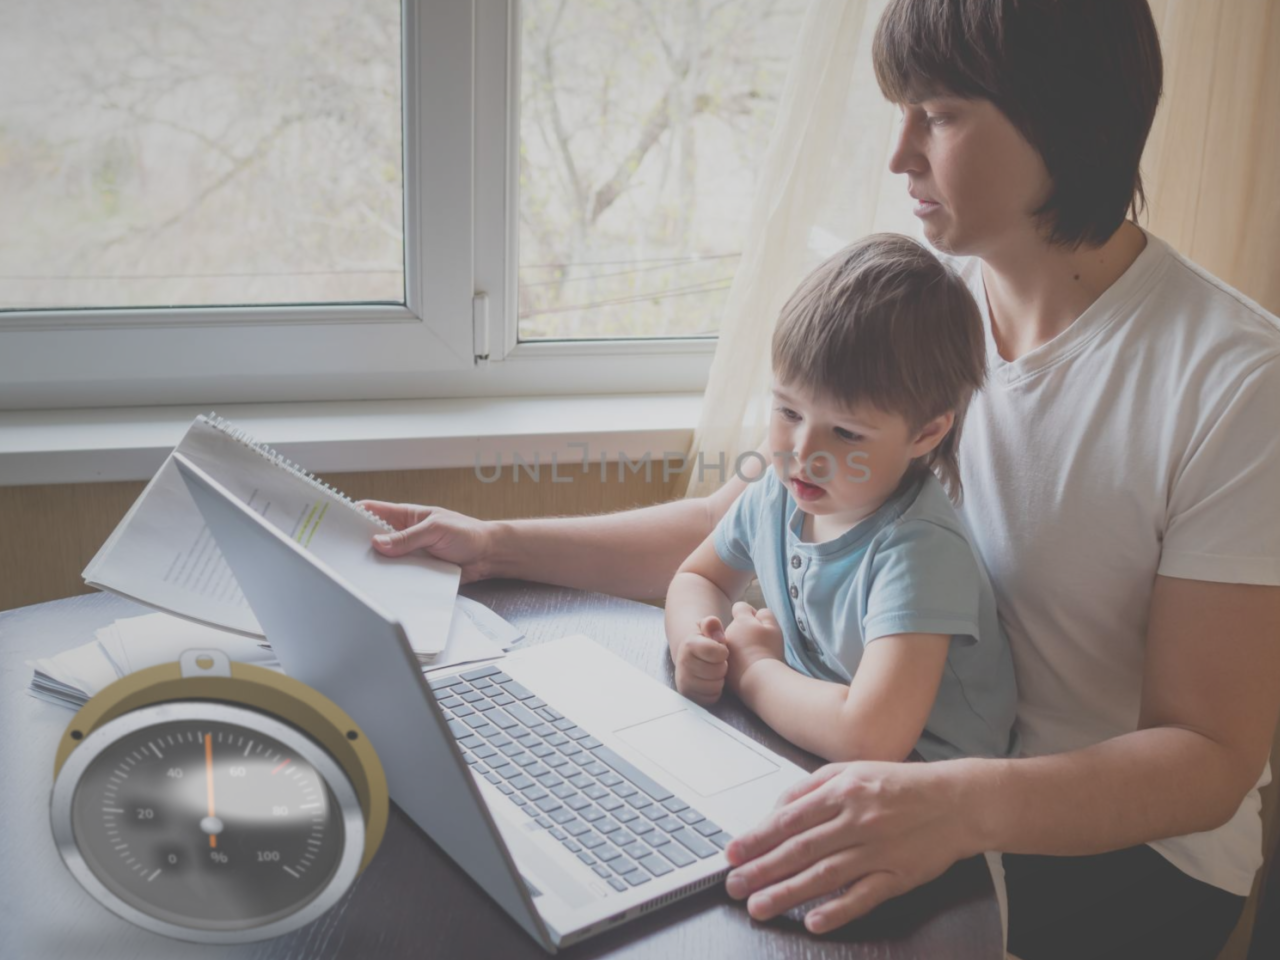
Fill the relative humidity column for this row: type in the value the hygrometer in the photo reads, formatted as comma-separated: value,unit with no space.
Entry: 52,%
